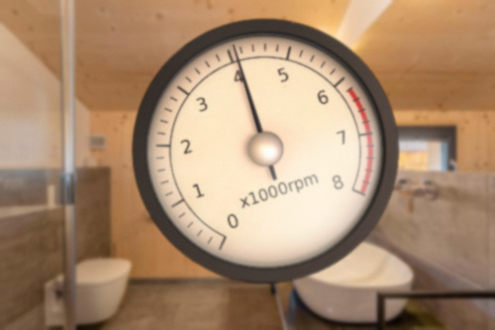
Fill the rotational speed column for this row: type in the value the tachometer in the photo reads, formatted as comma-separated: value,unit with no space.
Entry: 4100,rpm
